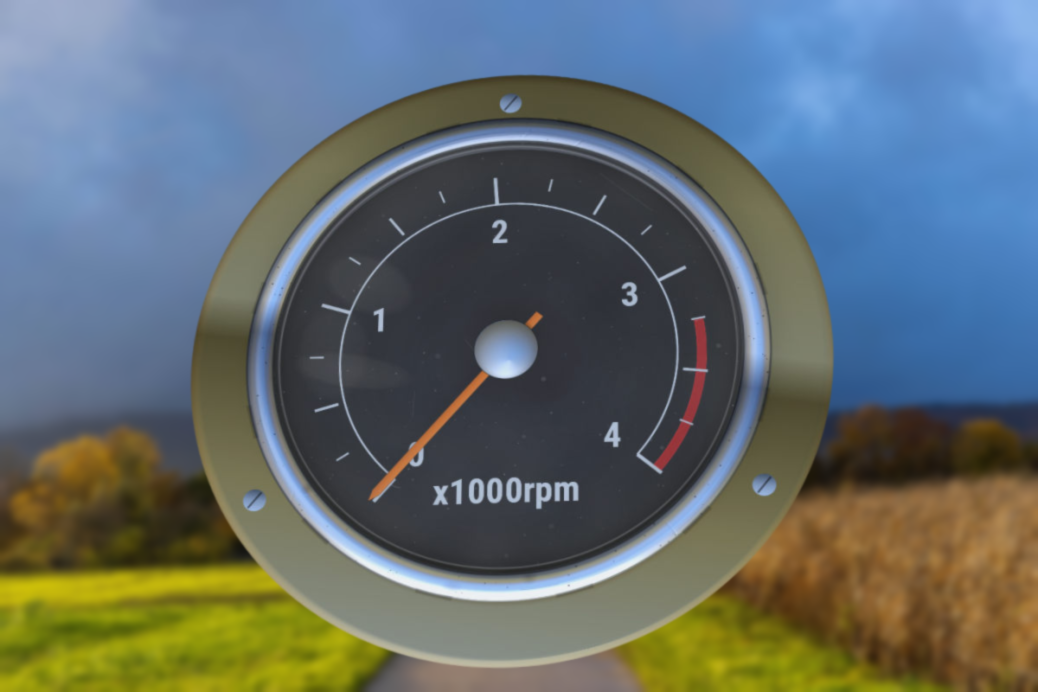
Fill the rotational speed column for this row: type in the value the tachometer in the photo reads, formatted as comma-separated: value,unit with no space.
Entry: 0,rpm
